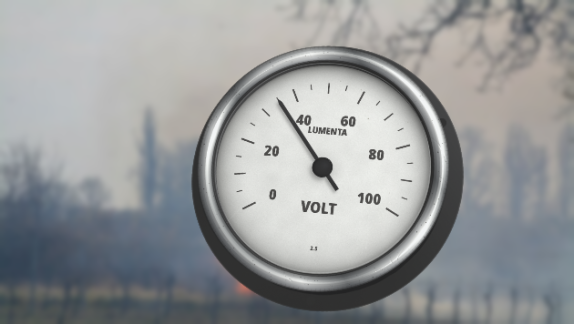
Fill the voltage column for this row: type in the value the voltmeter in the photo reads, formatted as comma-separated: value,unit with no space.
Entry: 35,V
